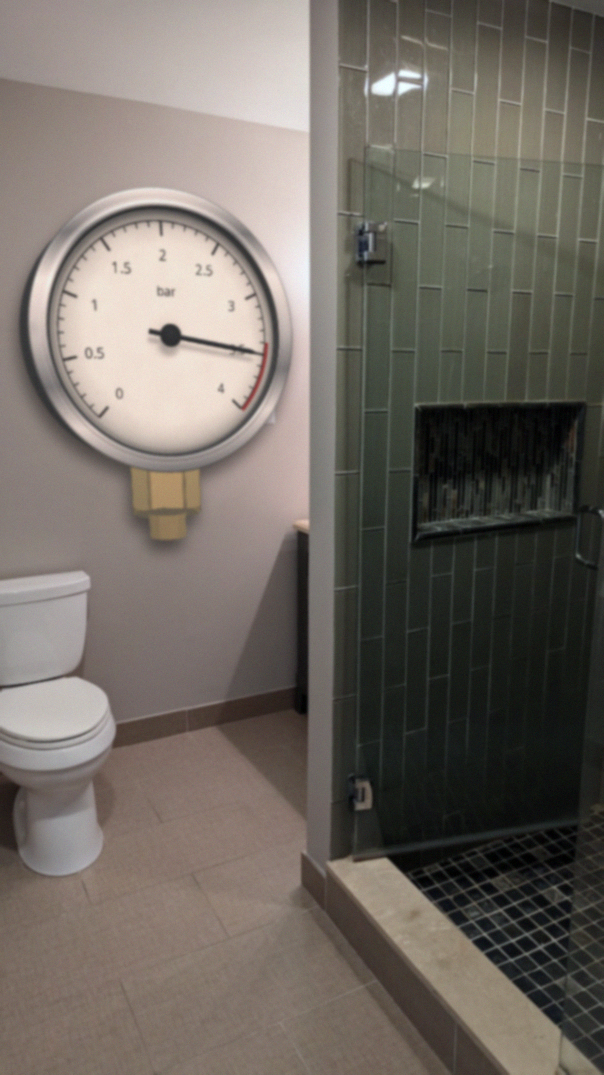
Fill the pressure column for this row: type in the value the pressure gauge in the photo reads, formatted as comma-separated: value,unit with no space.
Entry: 3.5,bar
